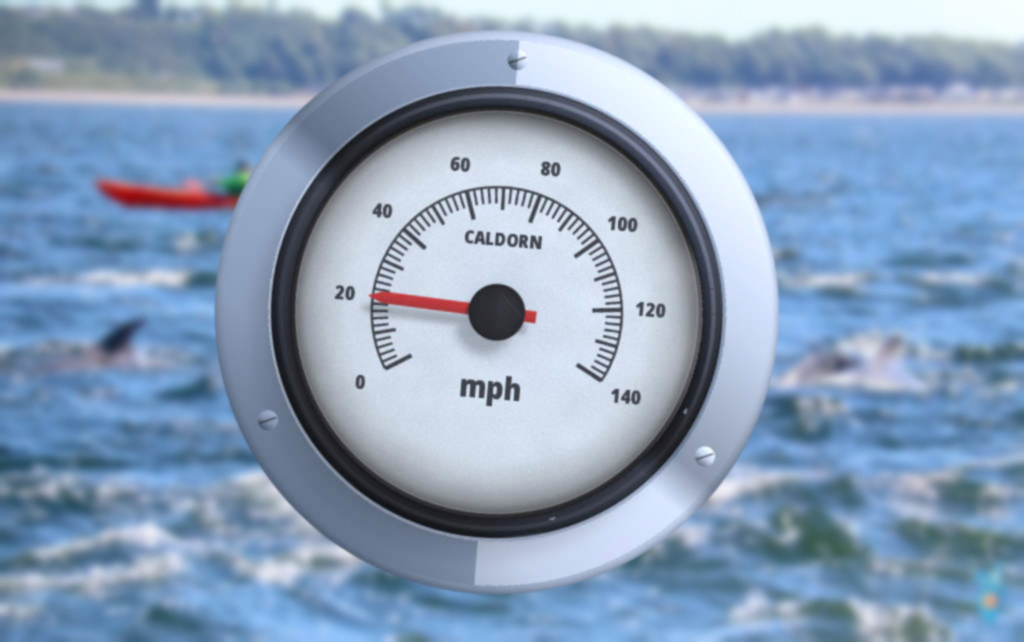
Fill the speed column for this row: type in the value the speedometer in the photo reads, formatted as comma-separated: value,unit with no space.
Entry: 20,mph
